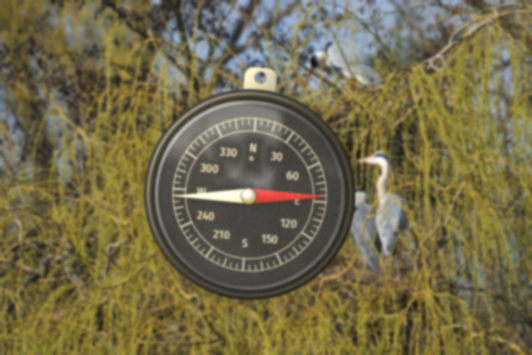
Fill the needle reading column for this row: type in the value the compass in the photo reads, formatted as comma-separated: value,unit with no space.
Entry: 85,°
